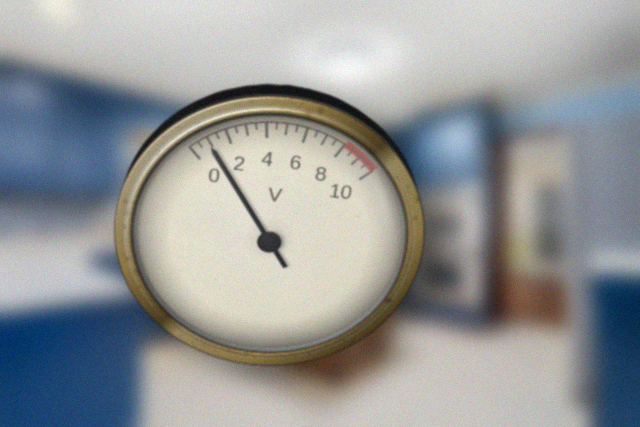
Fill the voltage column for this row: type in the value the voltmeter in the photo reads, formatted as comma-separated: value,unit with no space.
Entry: 1,V
